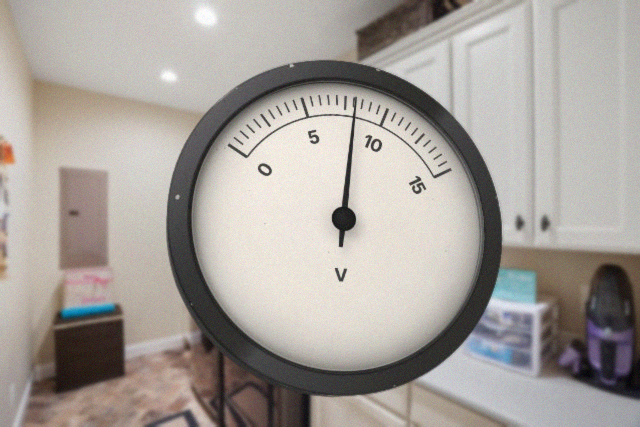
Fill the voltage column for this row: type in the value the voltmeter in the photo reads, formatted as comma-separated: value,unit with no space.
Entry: 8,V
